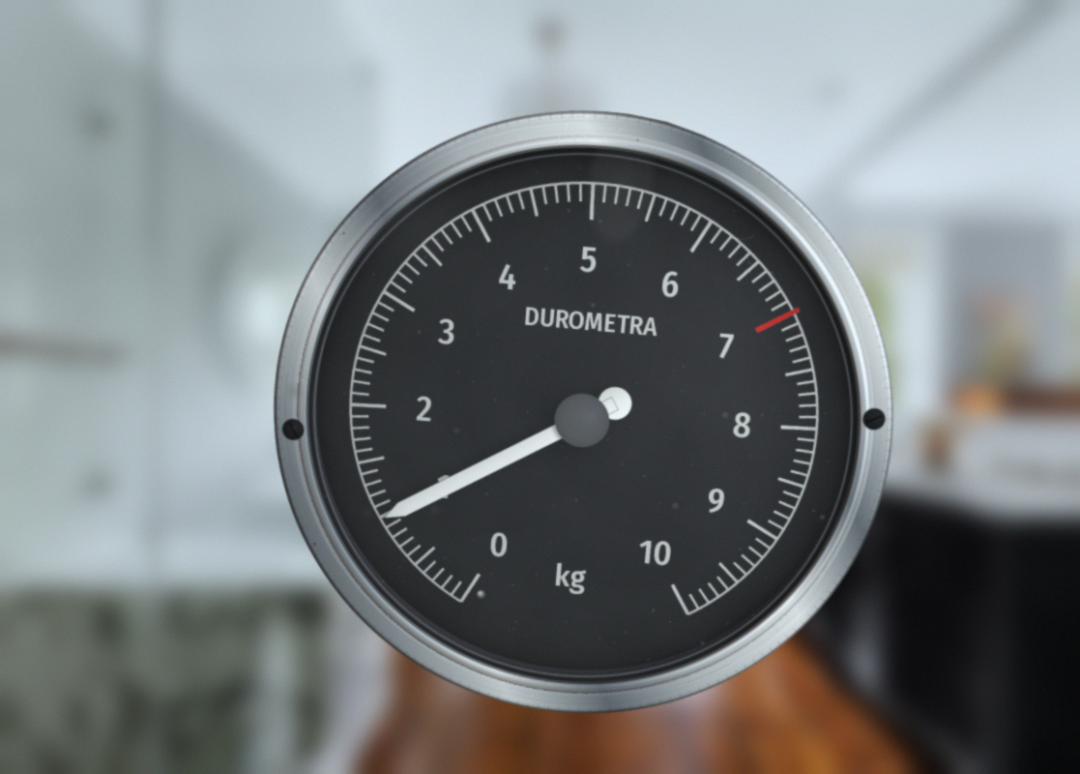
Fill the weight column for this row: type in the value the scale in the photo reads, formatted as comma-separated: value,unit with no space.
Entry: 1,kg
